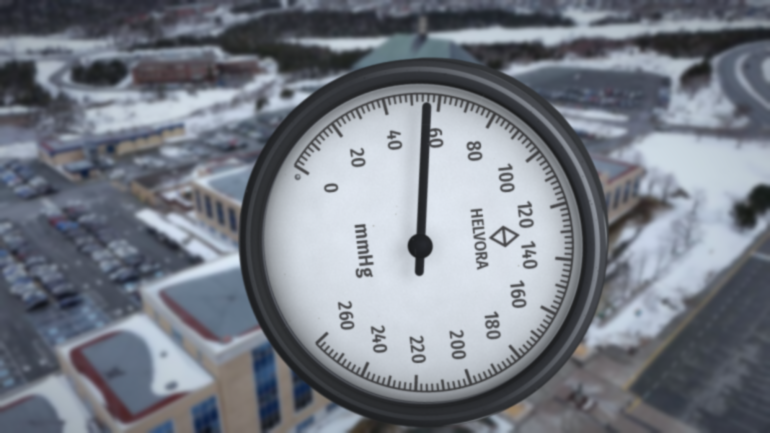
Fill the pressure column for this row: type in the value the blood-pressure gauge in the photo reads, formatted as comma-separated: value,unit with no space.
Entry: 56,mmHg
